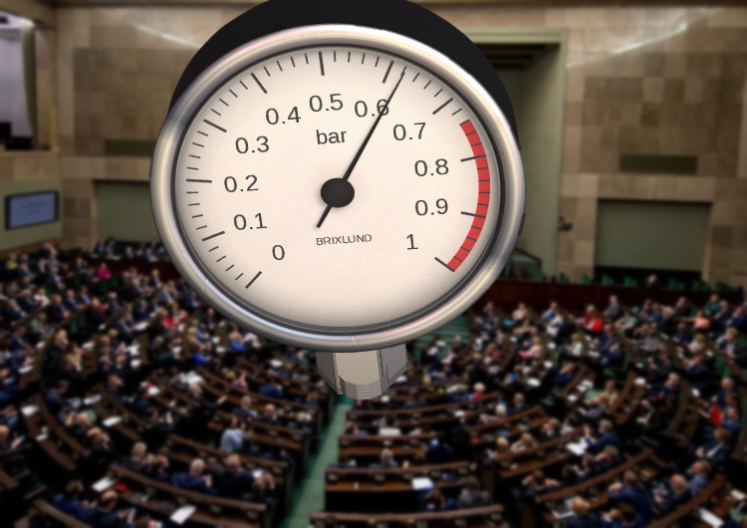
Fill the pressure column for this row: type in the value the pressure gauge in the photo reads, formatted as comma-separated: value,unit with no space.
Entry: 0.62,bar
